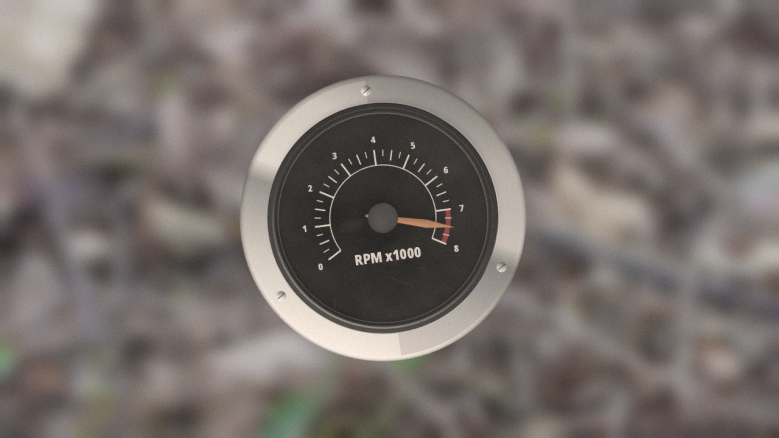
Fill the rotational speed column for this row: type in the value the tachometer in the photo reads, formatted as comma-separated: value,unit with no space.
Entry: 7500,rpm
